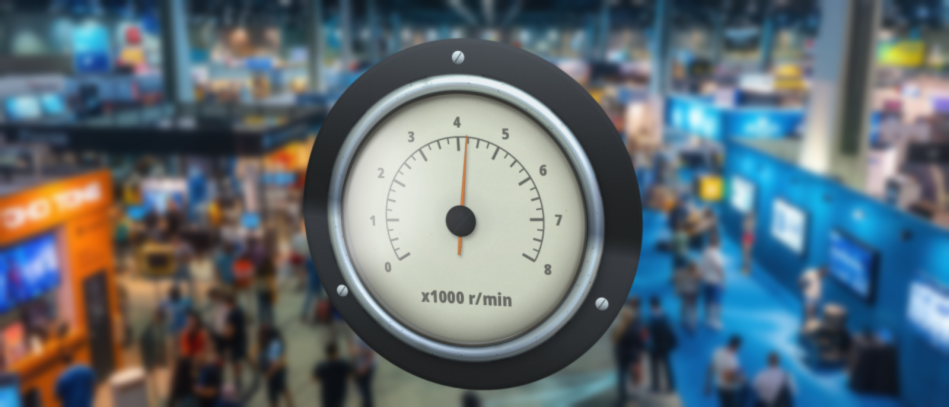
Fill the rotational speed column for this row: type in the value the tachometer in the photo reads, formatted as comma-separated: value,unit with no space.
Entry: 4250,rpm
